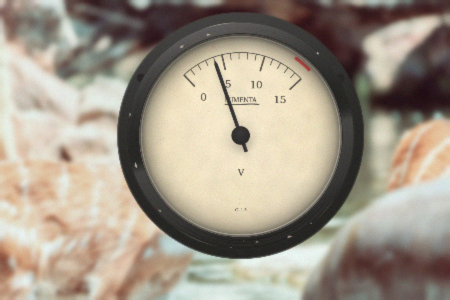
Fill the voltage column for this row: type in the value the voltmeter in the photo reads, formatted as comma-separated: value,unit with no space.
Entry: 4,V
